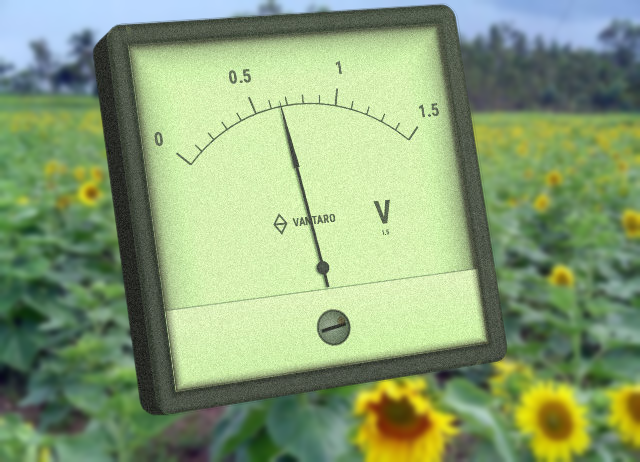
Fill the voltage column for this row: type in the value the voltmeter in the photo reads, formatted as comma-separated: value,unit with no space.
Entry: 0.65,V
